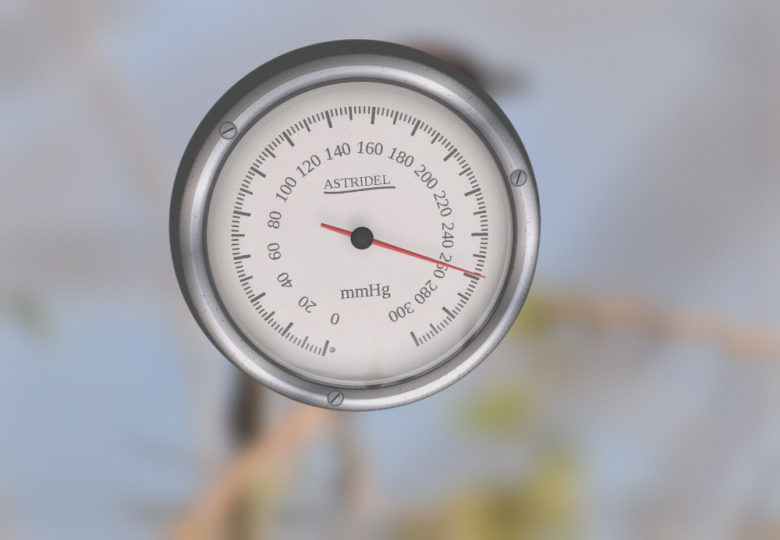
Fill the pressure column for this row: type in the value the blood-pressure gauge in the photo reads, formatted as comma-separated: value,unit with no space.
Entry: 258,mmHg
